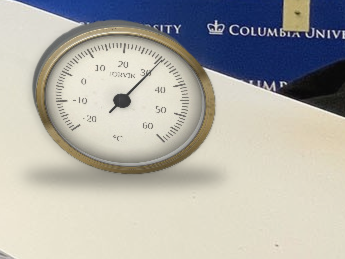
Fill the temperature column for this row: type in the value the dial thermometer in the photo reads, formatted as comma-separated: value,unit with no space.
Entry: 30,°C
